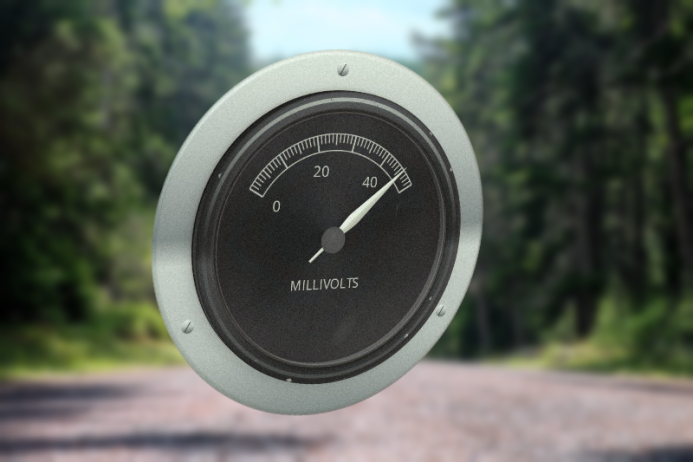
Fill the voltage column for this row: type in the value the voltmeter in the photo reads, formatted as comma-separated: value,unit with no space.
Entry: 45,mV
